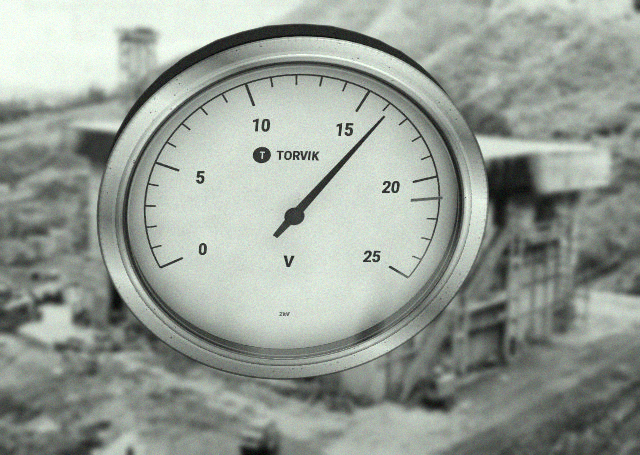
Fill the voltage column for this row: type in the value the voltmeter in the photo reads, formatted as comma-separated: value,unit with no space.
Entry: 16,V
